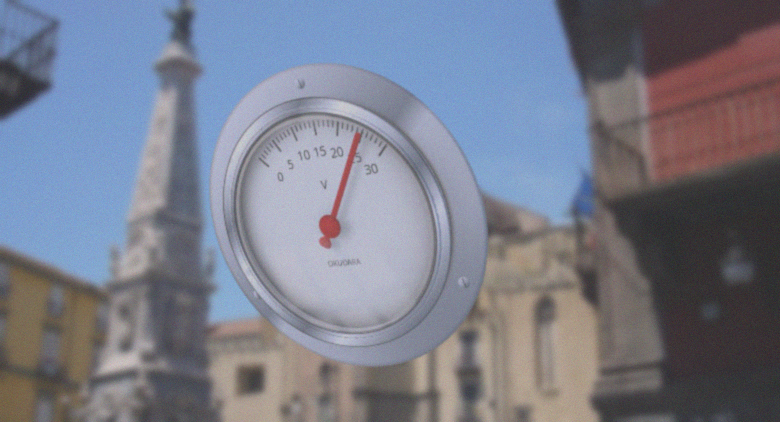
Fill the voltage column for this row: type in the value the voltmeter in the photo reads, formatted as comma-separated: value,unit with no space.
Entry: 25,V
